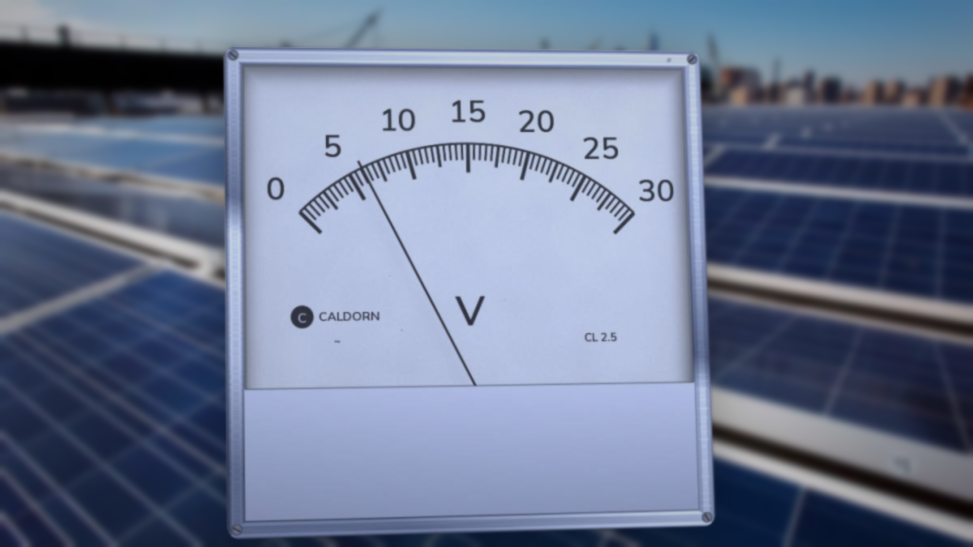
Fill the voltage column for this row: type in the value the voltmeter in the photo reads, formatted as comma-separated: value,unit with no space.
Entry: 6,V
